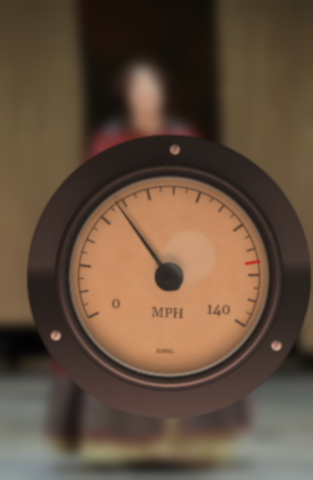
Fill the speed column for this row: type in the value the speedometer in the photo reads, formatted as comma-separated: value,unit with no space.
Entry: 47.5,mph
